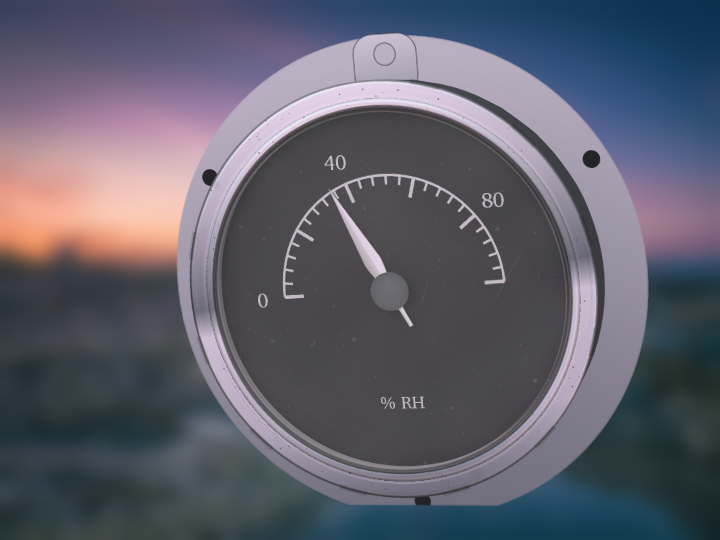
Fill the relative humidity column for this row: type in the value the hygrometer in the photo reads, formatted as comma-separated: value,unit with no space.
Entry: 36,%
